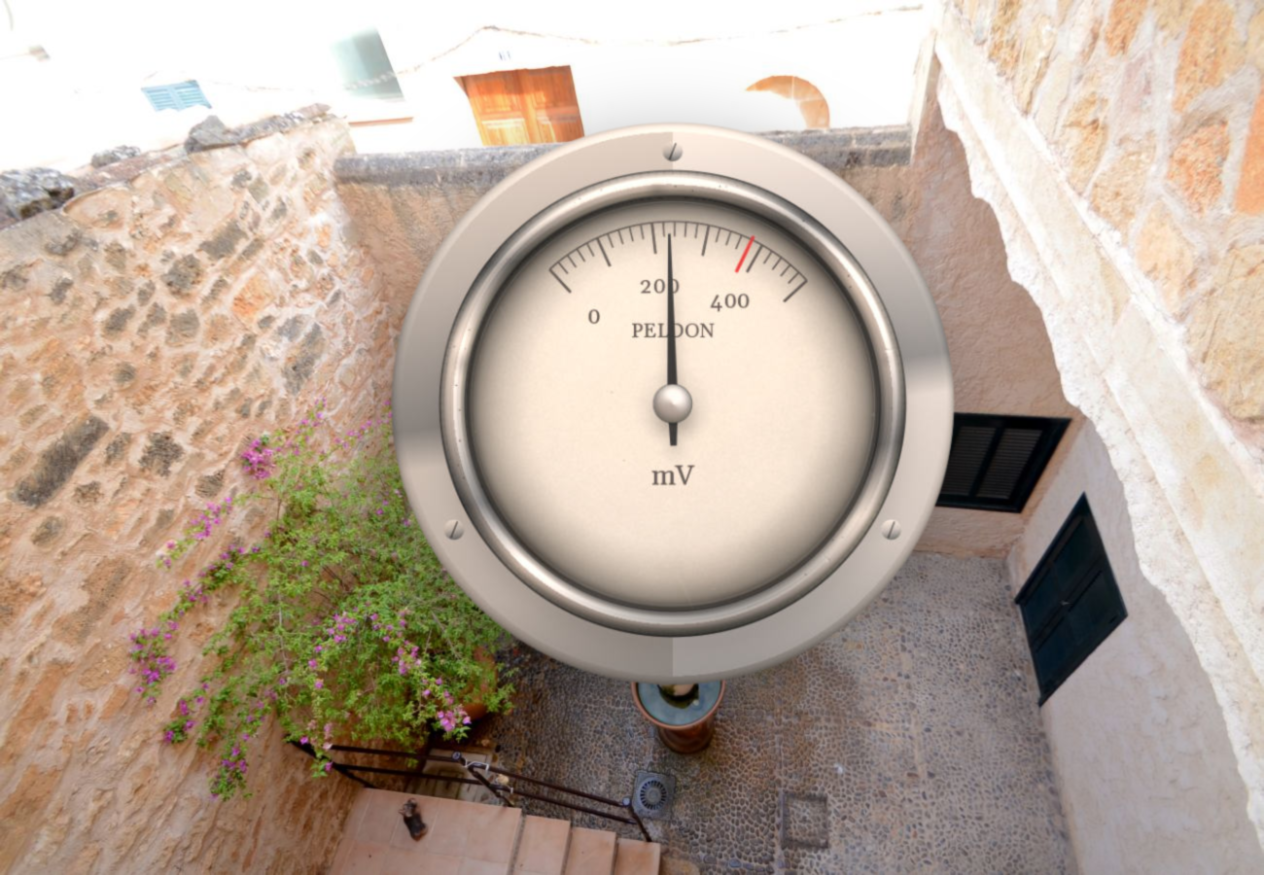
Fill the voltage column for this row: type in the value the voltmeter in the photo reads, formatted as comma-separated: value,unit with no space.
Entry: 230,mV
